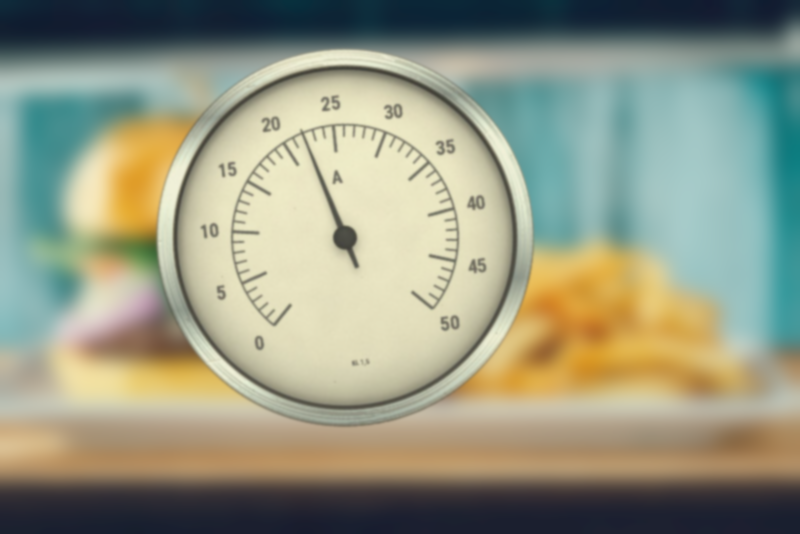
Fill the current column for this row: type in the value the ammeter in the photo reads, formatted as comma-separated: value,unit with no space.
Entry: 22,A
